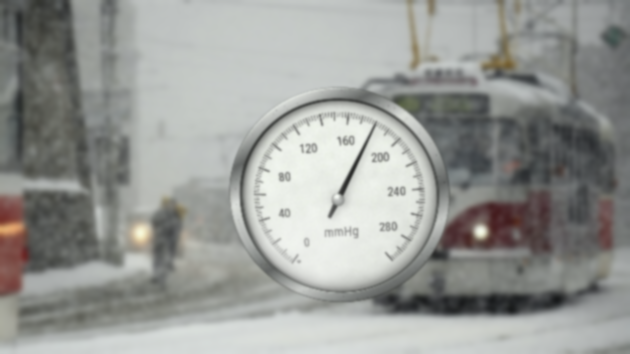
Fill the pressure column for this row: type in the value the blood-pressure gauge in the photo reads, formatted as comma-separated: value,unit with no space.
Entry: 180,mmHg
